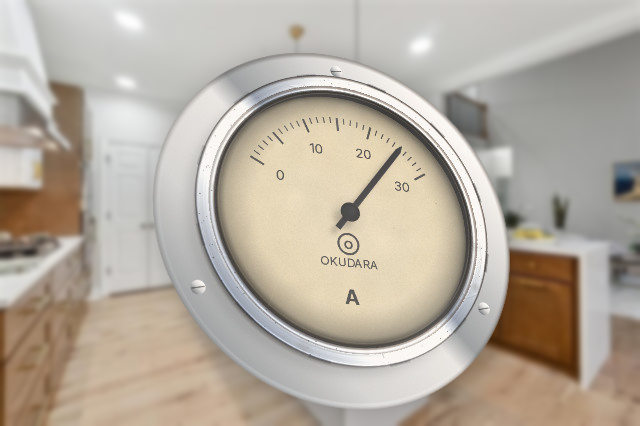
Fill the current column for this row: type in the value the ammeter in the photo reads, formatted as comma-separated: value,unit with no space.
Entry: 25,A
